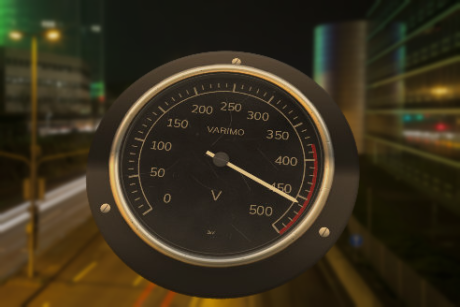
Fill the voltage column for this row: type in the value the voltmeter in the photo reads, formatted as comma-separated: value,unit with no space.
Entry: 460,V
